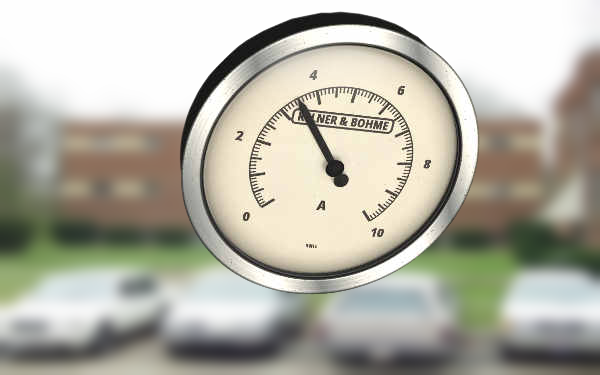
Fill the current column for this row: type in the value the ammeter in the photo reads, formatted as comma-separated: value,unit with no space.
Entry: 3.5,A
